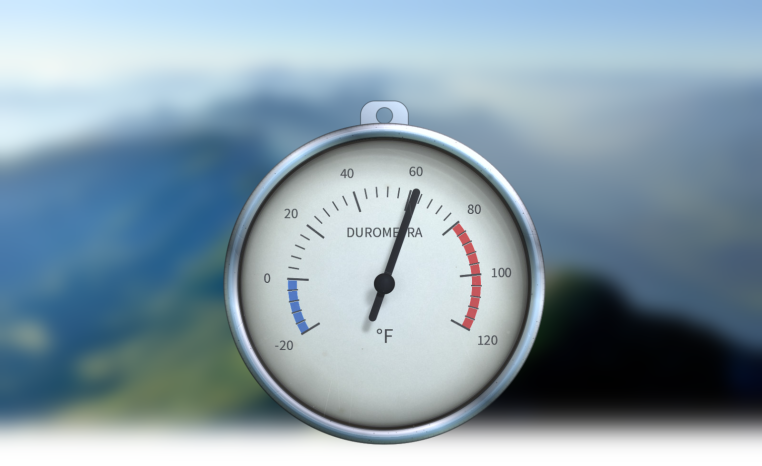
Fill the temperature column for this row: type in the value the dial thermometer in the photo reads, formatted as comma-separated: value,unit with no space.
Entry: 62,°F
